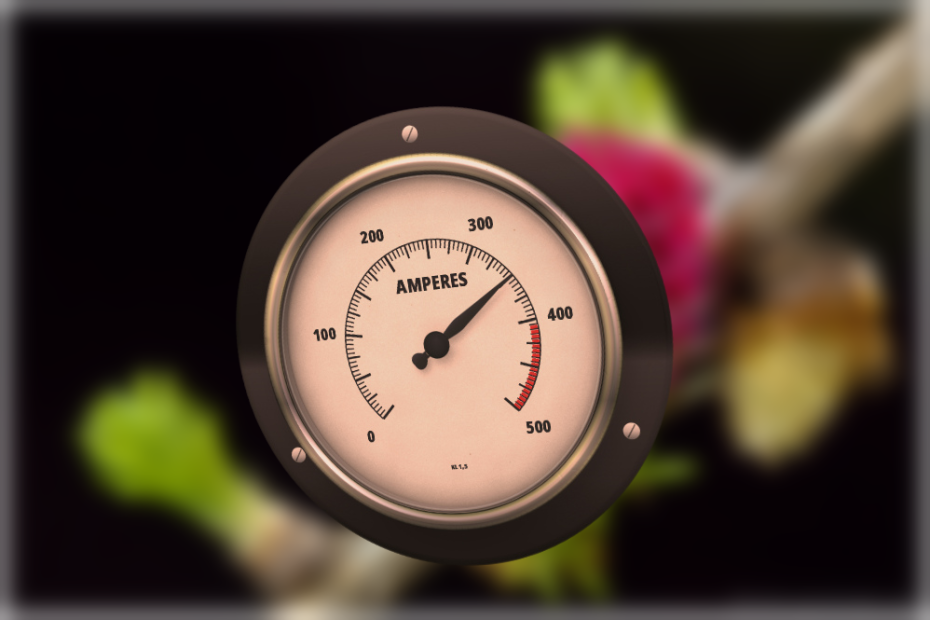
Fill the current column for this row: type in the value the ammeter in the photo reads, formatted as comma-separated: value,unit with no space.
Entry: 350,A
